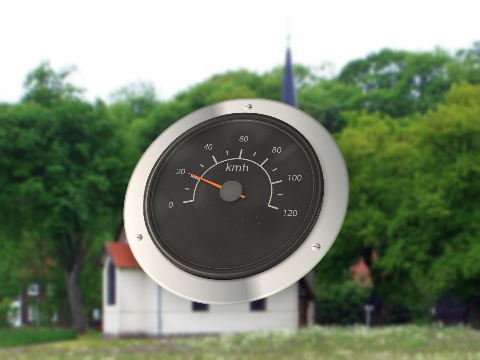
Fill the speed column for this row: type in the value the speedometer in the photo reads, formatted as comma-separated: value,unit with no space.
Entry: 20,km/h
